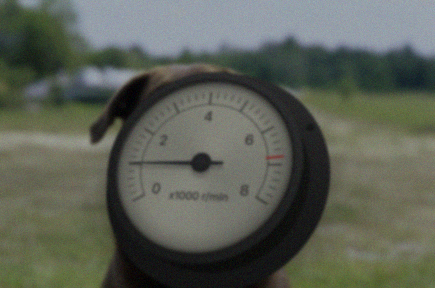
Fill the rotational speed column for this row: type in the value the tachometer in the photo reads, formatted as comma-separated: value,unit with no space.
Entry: 1000,rpm
